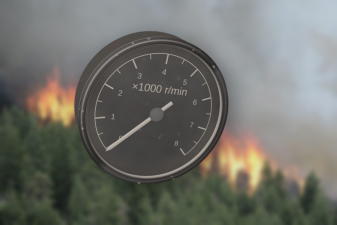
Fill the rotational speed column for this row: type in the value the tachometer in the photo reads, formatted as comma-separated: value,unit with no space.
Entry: 0,rpm
